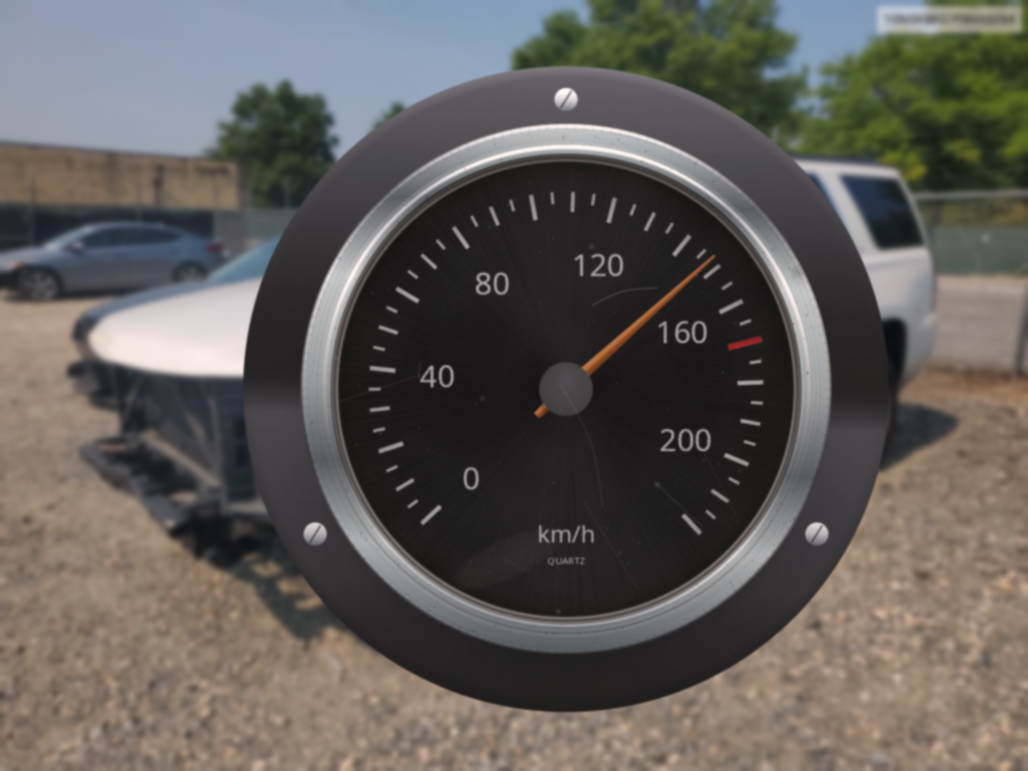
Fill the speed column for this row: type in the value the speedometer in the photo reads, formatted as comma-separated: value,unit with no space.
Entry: 147.5,km/h
